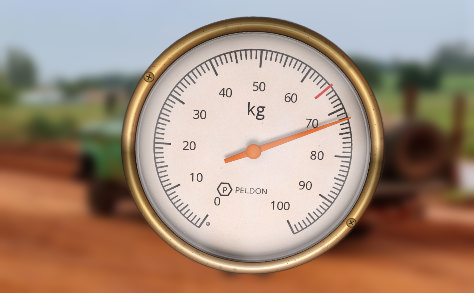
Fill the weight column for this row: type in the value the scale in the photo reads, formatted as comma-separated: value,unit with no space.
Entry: 72,kg
